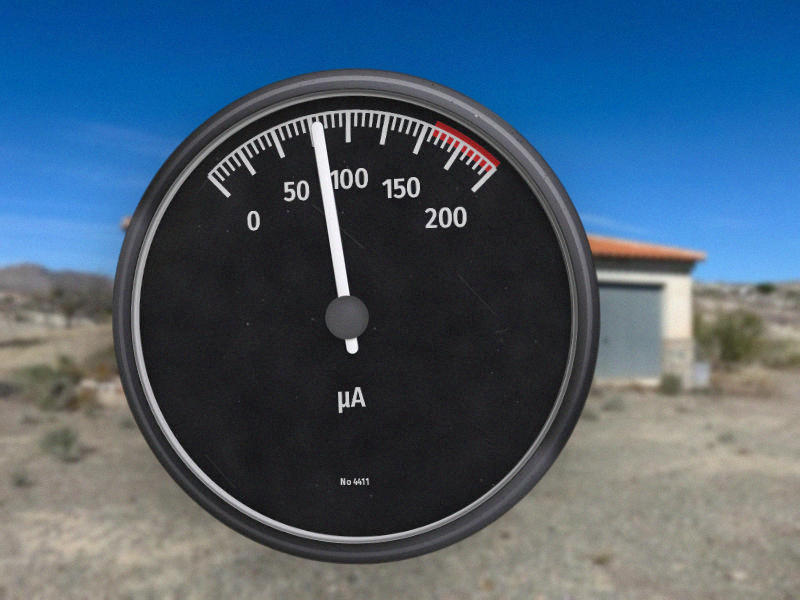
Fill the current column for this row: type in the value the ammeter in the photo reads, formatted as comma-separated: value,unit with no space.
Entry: 80,µA
